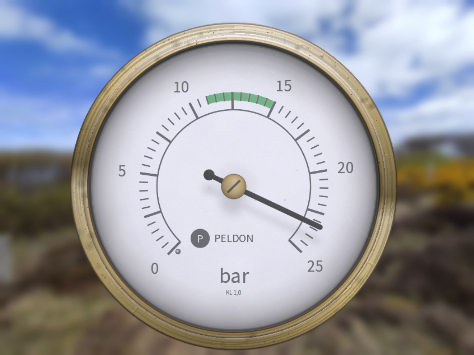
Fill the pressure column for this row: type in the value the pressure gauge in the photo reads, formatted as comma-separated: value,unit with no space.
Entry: 23.25,bar
